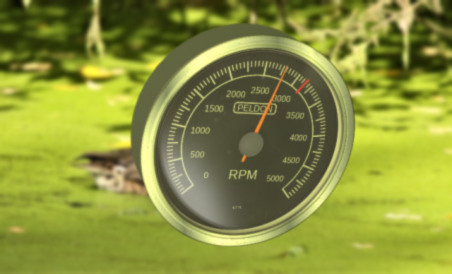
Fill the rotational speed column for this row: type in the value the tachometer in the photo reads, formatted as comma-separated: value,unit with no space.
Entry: 2750,rpm
